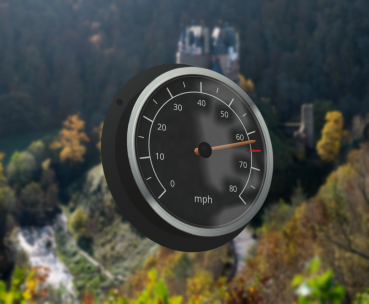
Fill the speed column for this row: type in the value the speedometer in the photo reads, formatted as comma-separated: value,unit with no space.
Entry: 62.5,mph
